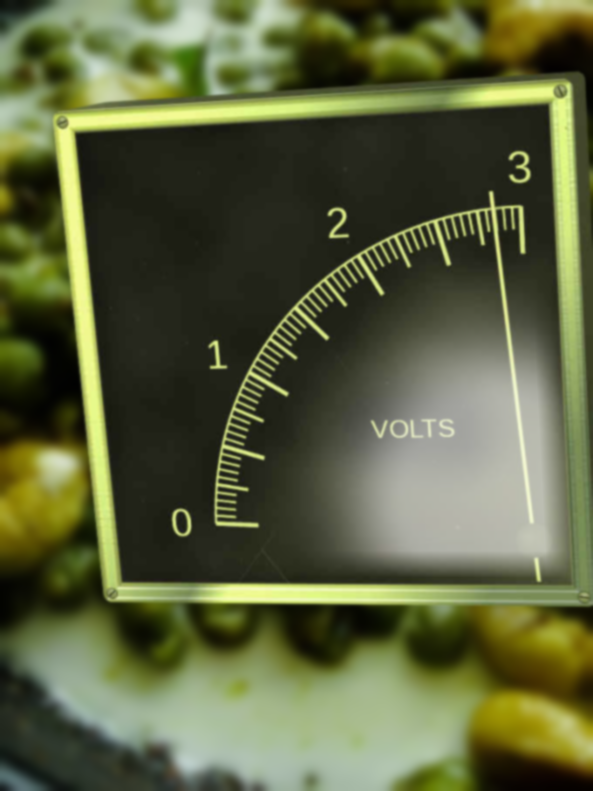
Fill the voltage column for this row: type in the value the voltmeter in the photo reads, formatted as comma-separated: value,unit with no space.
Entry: 2.85,V
